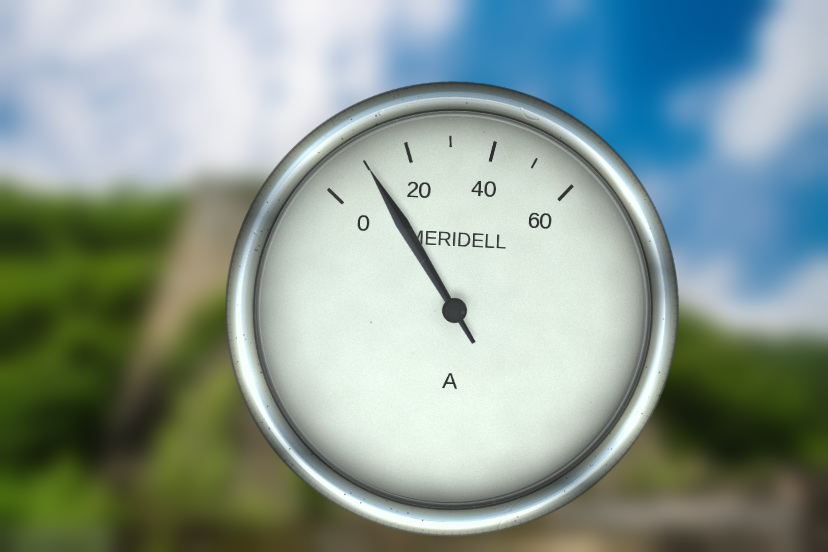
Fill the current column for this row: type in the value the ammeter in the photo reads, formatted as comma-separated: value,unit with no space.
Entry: 10,A
